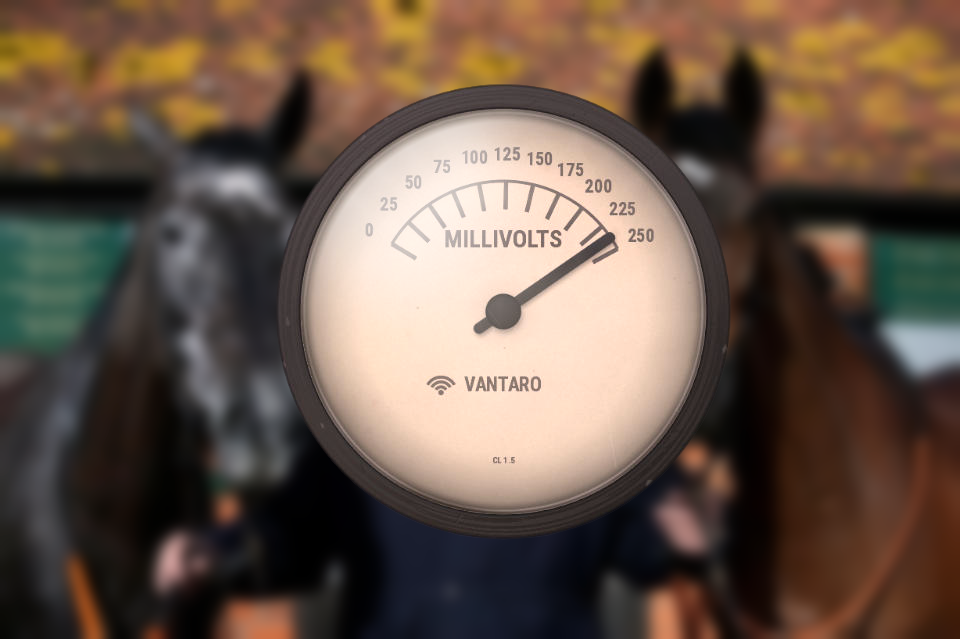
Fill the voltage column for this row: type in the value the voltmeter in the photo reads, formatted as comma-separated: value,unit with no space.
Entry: 237.5,mV
